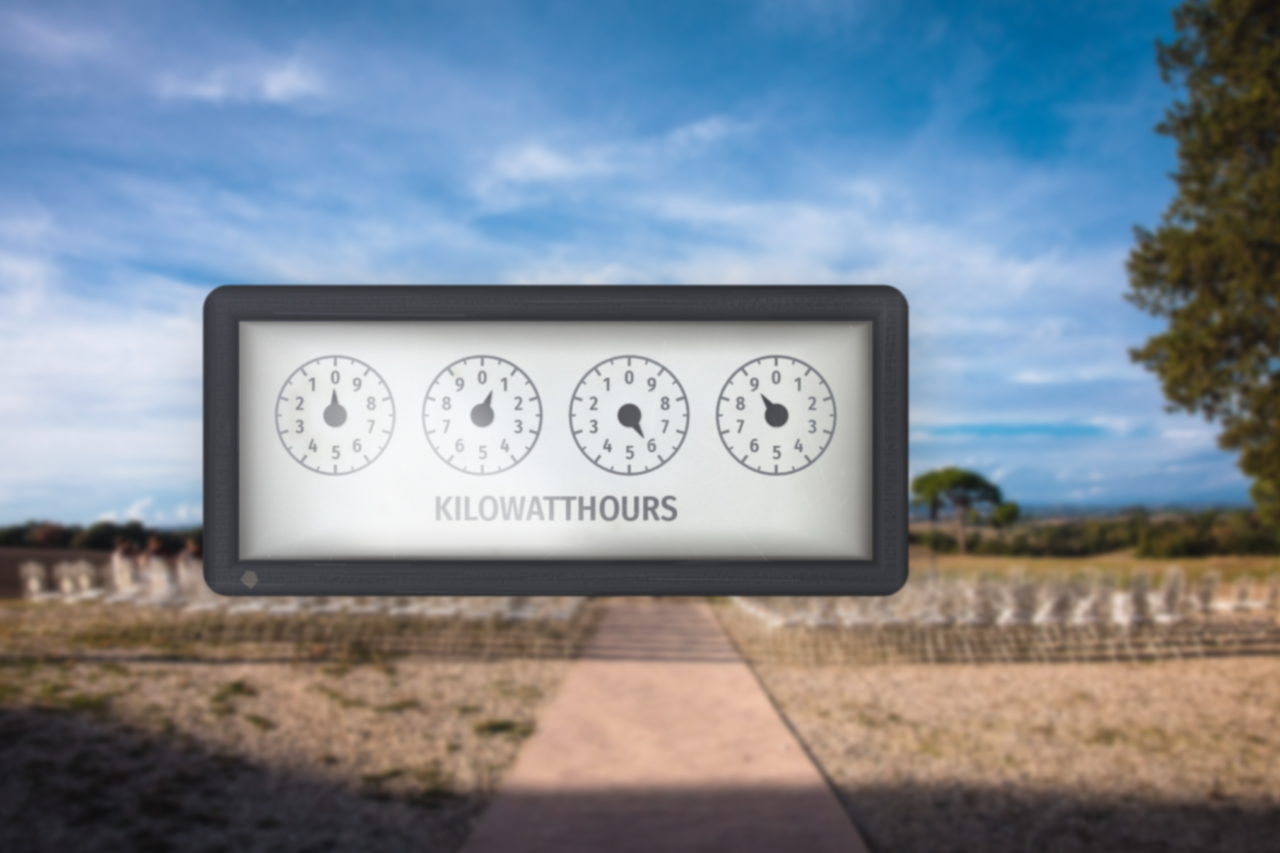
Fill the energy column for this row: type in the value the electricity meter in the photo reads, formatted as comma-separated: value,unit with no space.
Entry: 59,kWh
